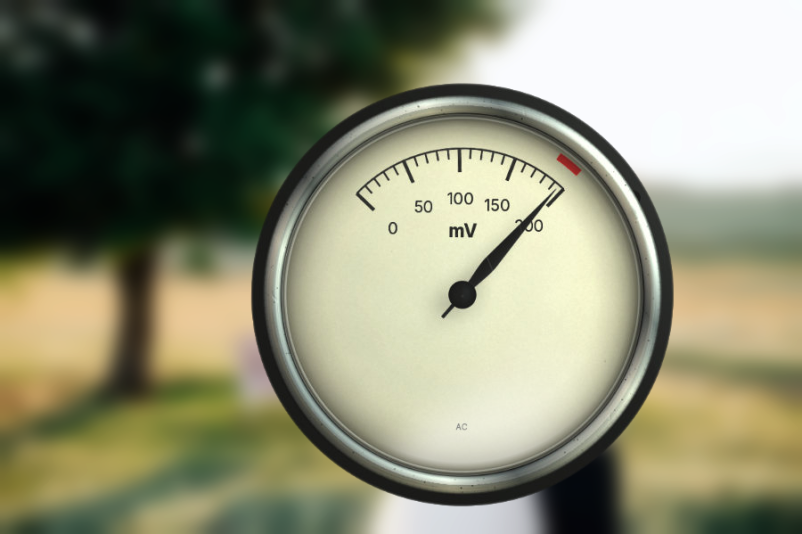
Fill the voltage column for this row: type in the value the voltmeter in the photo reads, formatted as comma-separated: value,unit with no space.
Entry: 195,mV
